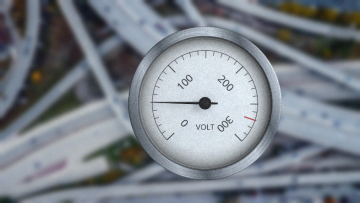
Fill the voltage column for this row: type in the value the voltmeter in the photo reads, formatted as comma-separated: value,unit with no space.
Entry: 50,V
